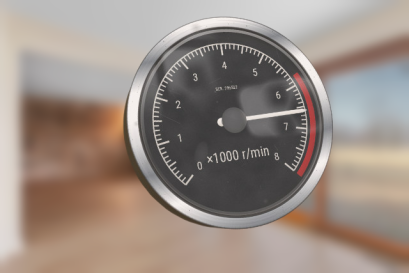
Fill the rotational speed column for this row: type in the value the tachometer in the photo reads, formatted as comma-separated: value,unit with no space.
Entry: 6600,rpm
